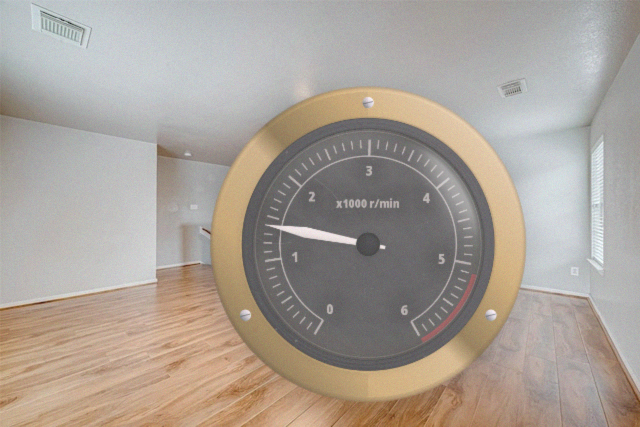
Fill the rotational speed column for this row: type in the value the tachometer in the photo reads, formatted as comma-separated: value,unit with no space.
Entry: 1400,rpm
